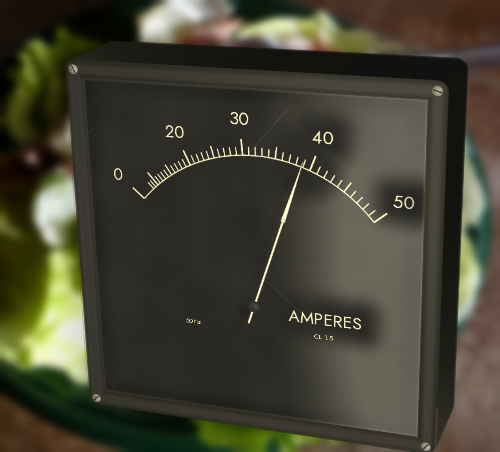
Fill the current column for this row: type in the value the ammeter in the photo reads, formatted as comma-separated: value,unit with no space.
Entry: 39,A
